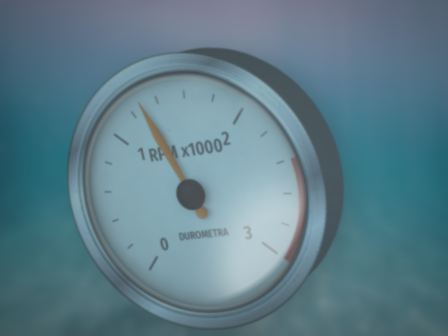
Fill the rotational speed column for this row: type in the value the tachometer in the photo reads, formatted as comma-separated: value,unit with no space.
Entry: 1300,rpm
